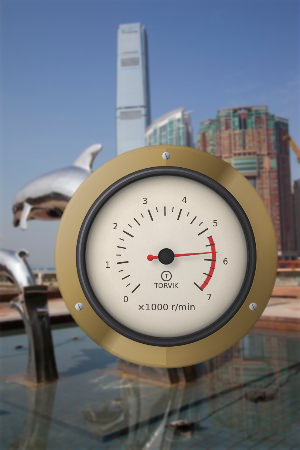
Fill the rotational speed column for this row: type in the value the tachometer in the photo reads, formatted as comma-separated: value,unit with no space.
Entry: 5750,rpm
